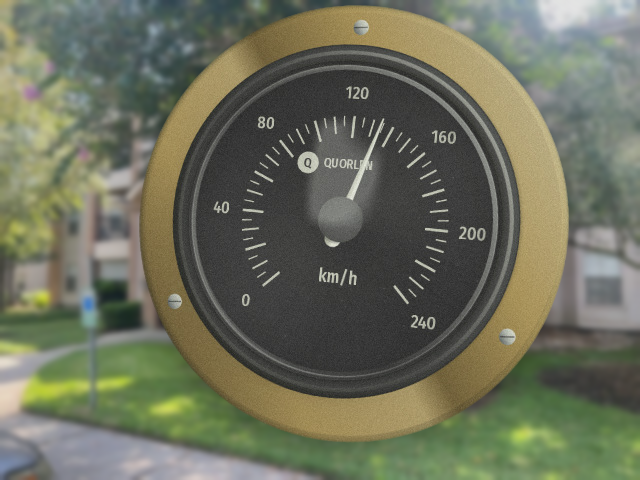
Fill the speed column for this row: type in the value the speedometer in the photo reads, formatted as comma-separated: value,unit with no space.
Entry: 135,km/h
